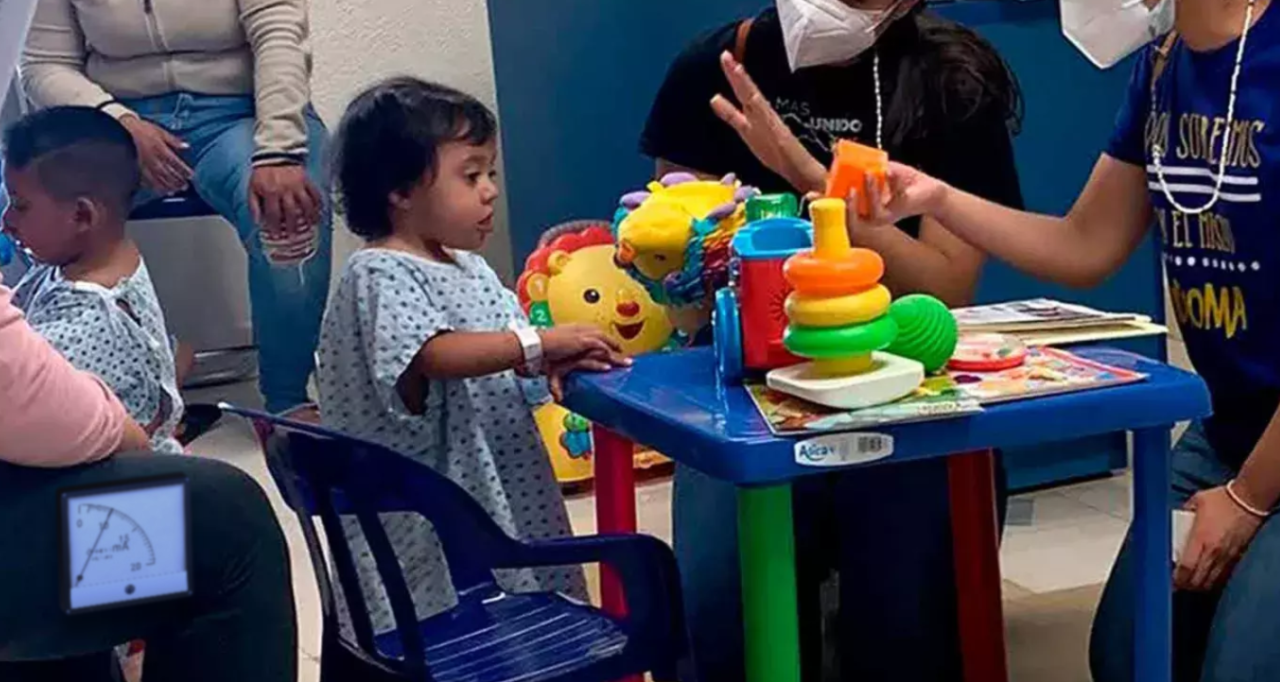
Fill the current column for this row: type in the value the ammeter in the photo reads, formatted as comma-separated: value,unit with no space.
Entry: 10,mA
